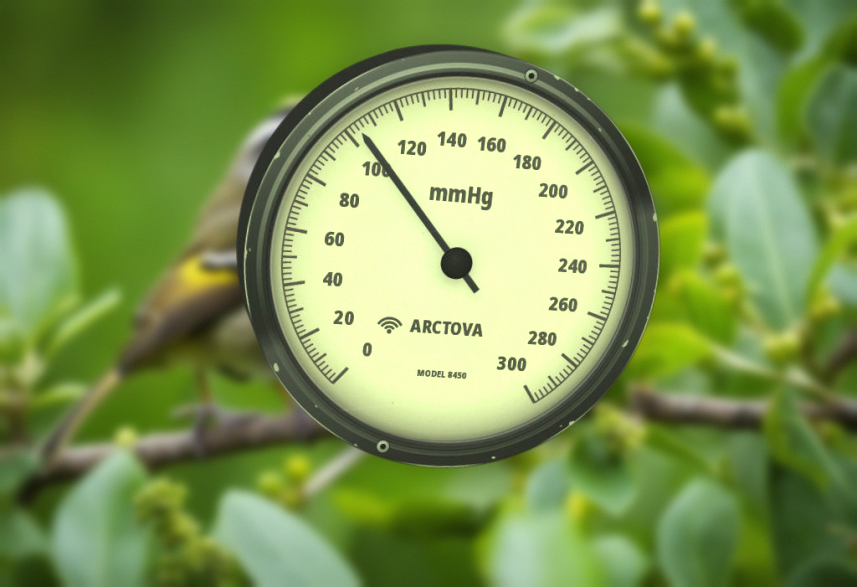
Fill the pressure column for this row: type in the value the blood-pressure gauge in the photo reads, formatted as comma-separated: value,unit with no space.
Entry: 104,mmHg
